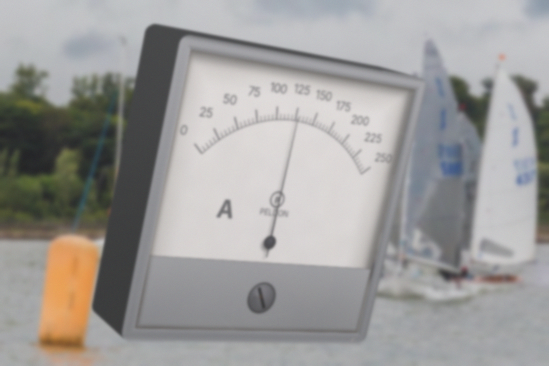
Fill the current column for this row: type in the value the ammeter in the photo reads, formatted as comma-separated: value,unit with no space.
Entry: 125,A
